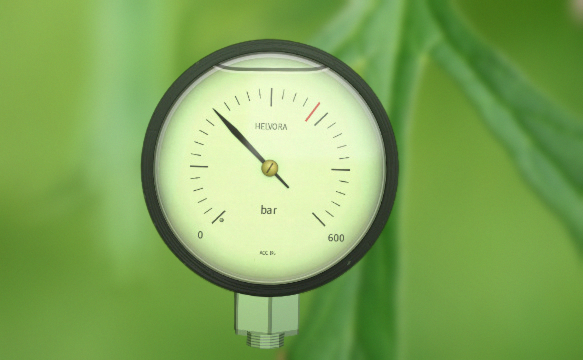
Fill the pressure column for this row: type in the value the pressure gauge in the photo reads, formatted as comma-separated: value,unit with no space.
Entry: 200,bar
